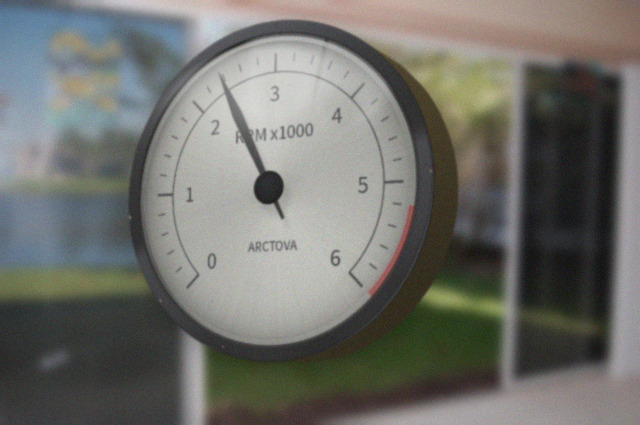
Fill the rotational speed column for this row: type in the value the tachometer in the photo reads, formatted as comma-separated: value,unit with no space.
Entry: 2400,rpm
